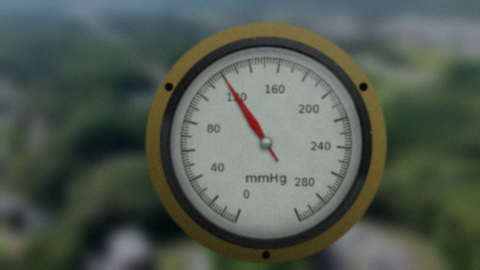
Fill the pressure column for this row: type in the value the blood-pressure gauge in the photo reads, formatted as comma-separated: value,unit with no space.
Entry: 120,mmHg
